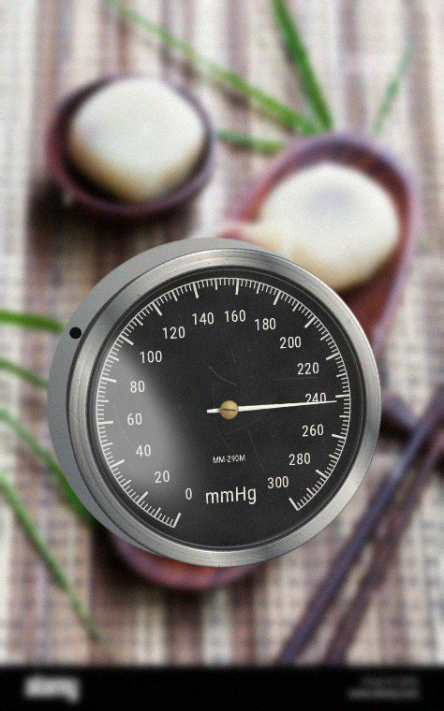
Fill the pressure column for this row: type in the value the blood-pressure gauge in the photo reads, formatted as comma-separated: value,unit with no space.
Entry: 242,mmHg
